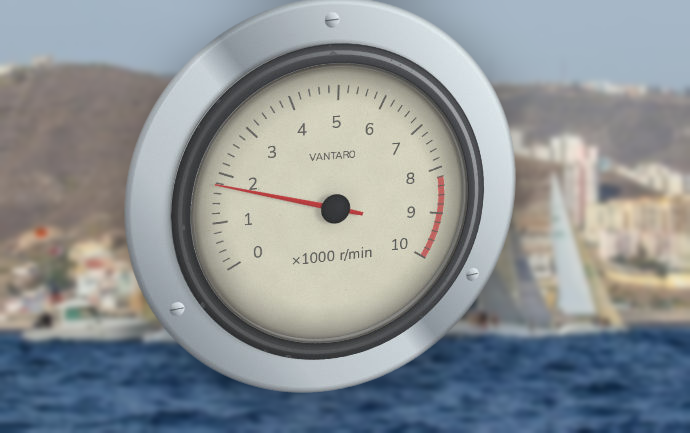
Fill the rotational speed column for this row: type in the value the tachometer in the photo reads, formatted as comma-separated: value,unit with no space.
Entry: 1800,rpm
